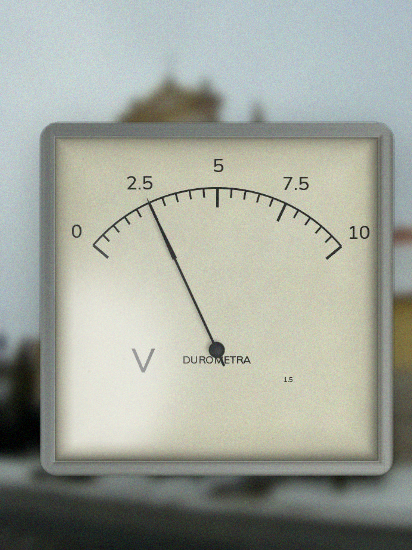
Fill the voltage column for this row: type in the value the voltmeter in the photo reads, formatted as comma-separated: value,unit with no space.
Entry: 2.5,V
